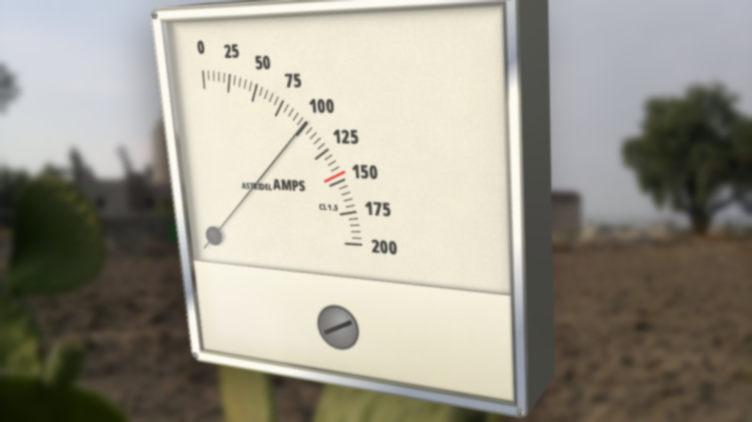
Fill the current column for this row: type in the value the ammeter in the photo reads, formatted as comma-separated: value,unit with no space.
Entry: 100,A
